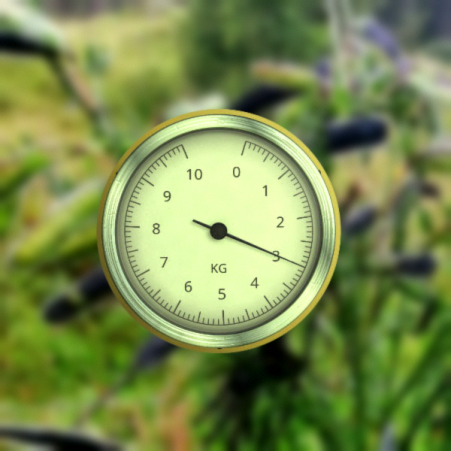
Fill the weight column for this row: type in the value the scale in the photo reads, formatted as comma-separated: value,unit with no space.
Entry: 3,kg
